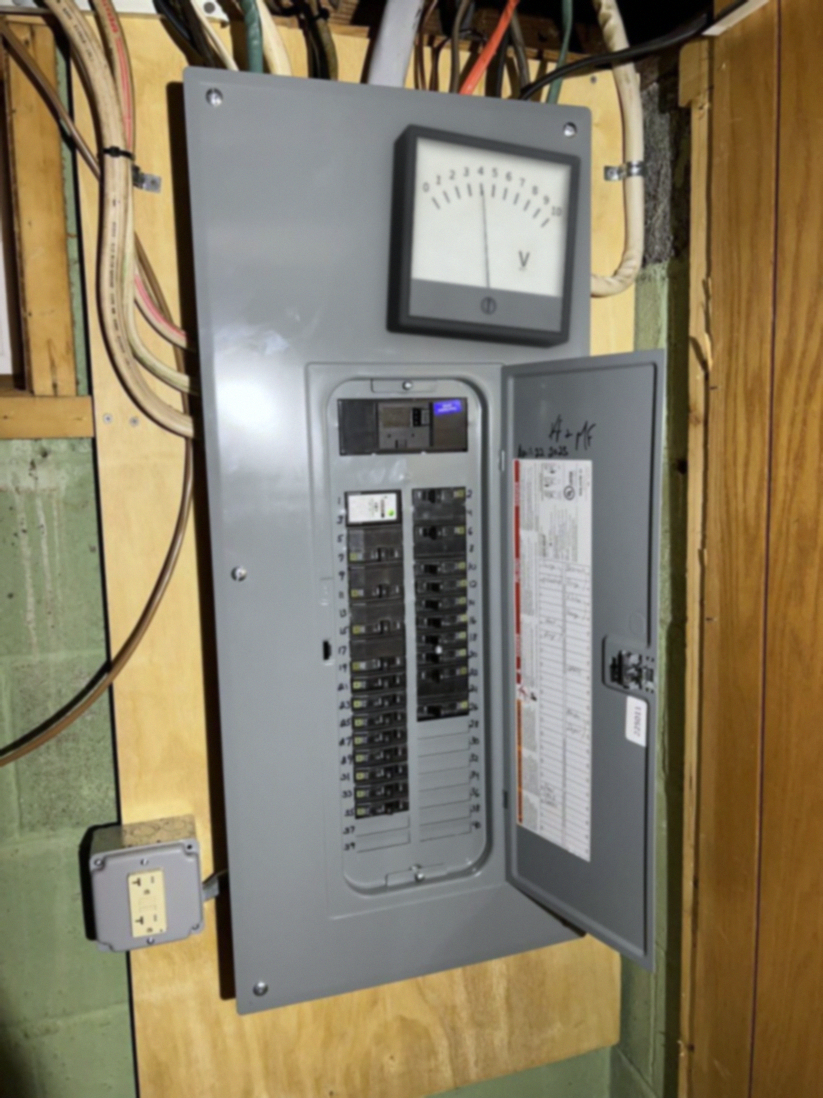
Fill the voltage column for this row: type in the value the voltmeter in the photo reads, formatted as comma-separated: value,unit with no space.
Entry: 4,V
